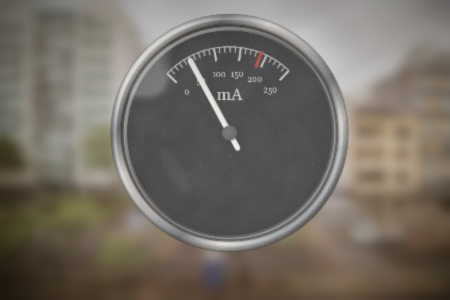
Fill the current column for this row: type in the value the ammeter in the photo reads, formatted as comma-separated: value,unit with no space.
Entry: 50,mA
